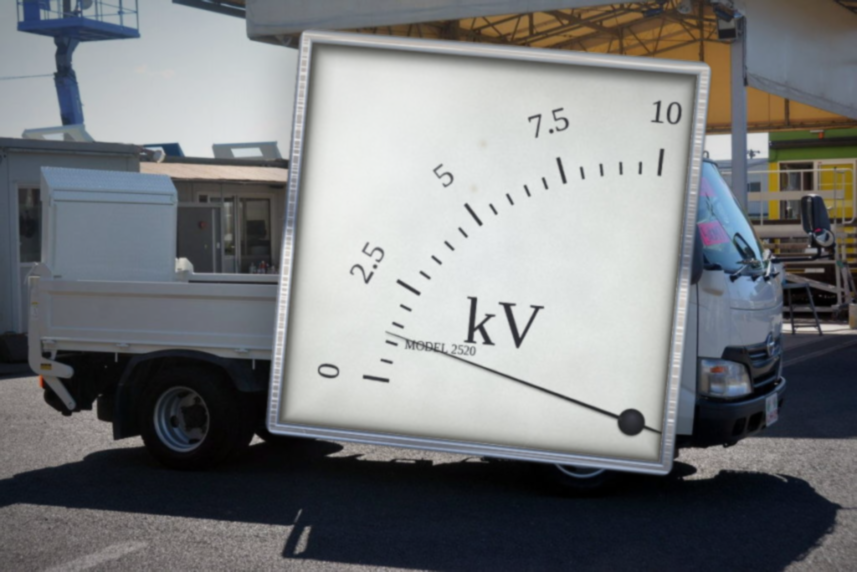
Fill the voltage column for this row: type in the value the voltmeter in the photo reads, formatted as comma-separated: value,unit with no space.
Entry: 1.25,kV
